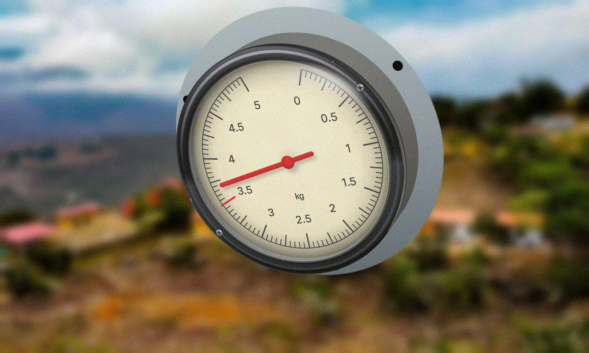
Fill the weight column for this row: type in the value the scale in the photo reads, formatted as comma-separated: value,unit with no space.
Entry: 3.7,kg
